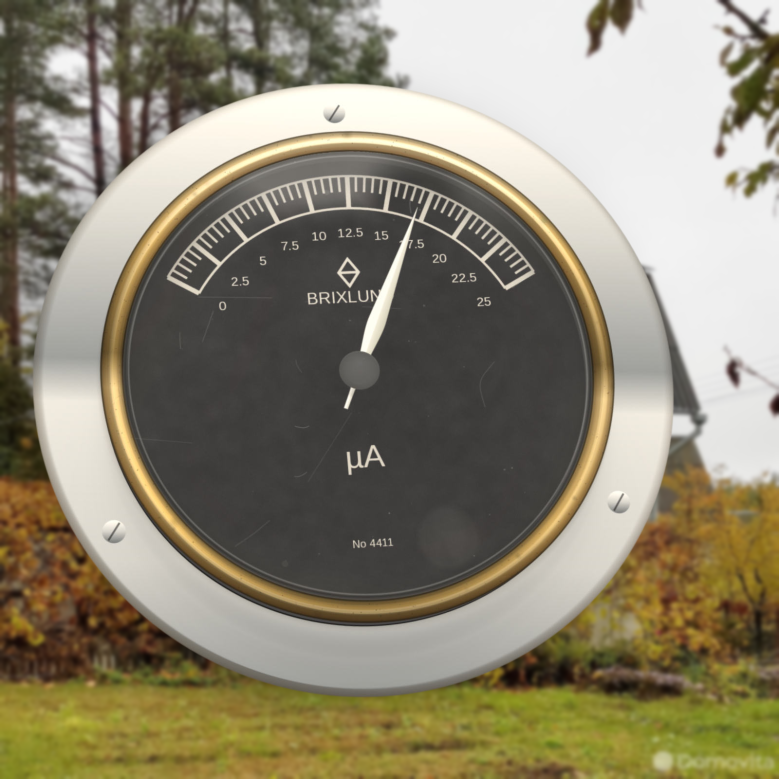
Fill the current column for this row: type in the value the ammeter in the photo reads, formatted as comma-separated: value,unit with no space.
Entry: 17,µA
